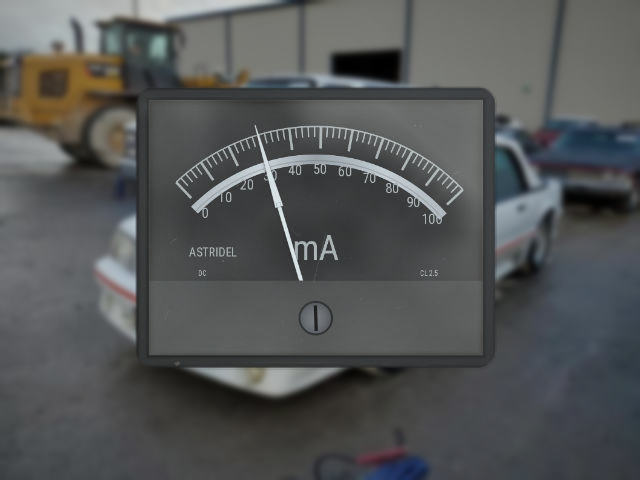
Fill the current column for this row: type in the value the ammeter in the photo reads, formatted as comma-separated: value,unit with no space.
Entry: 30,mA
